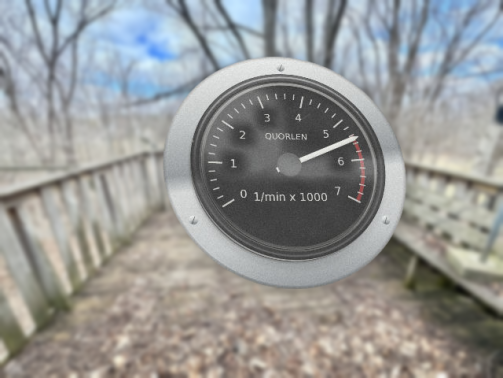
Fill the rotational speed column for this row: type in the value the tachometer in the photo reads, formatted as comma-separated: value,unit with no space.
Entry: 5500,rpm
